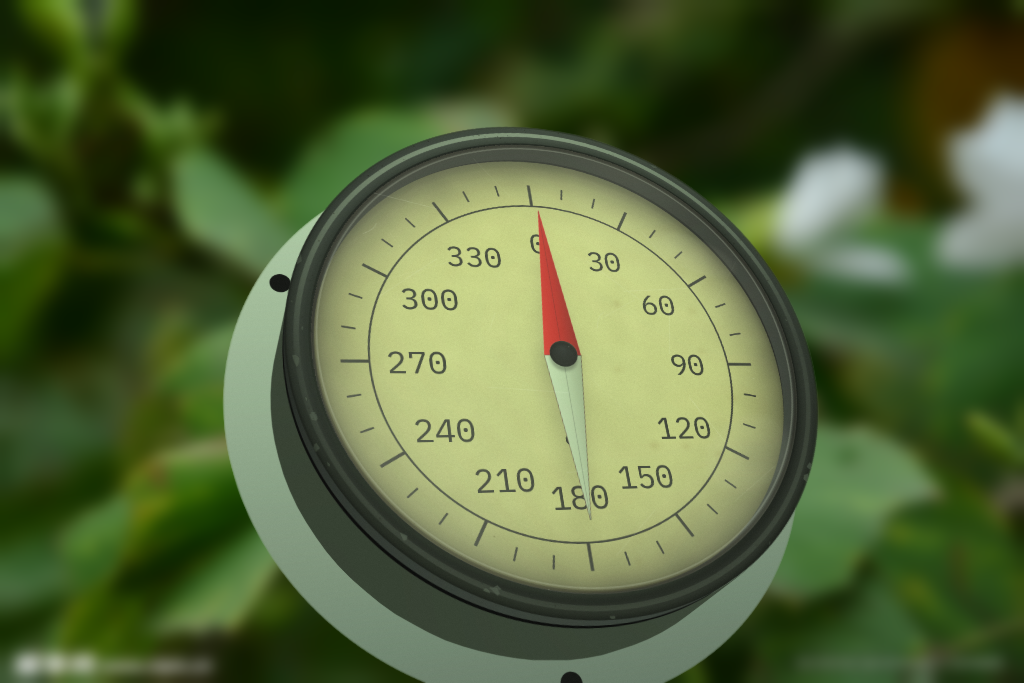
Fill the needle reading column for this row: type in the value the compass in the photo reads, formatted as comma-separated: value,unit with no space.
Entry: 0,°
